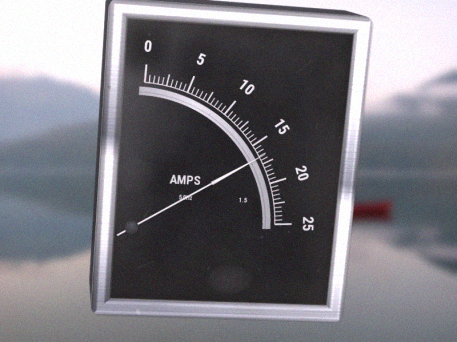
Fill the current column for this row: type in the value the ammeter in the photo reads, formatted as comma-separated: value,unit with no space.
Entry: 16.5,A
